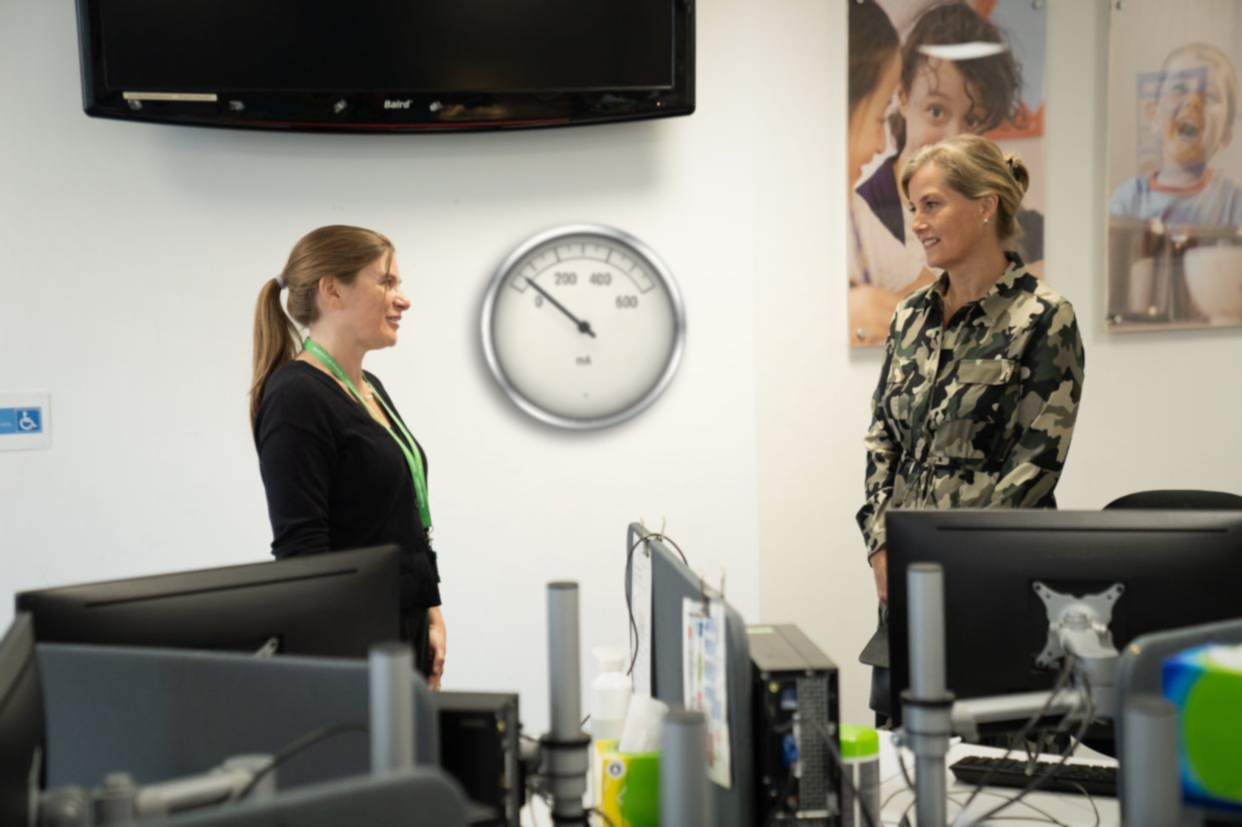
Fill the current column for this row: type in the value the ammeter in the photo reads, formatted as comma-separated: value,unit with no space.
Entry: 50,mA
